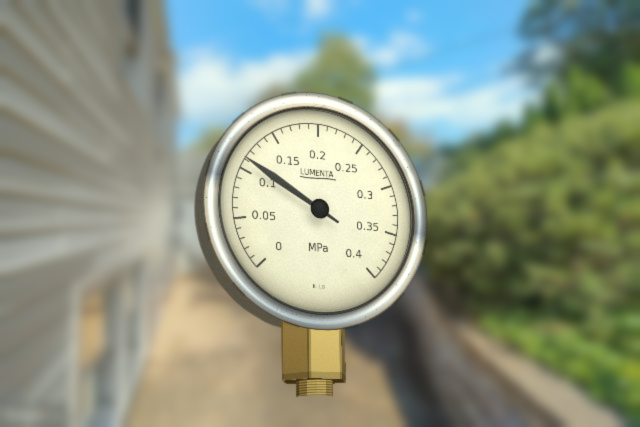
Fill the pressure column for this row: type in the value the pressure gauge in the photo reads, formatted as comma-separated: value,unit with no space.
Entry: 0.11,MPa
